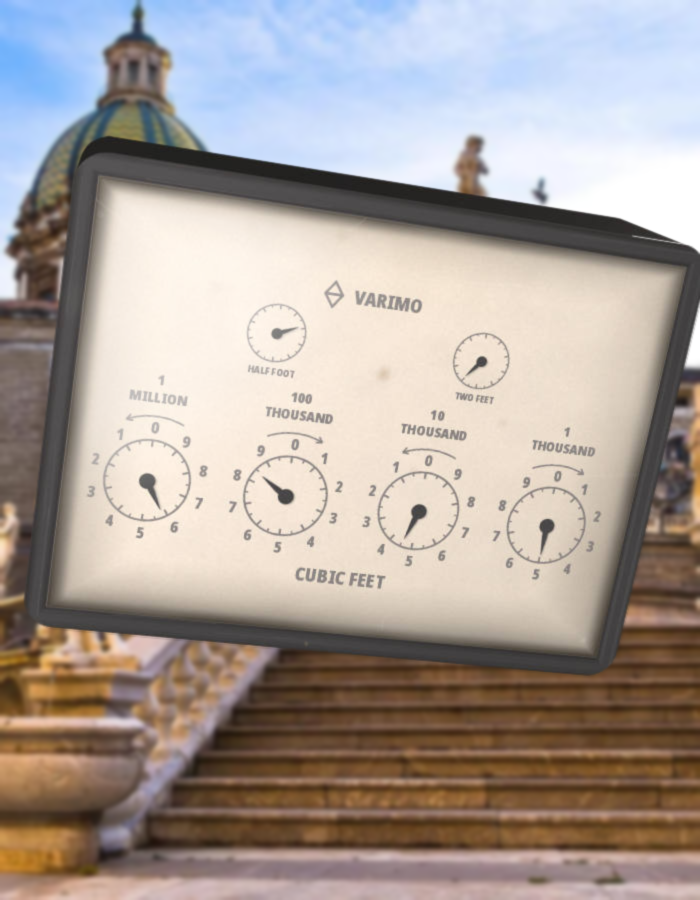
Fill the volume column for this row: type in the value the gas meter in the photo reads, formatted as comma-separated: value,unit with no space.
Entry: 584500,ft³
